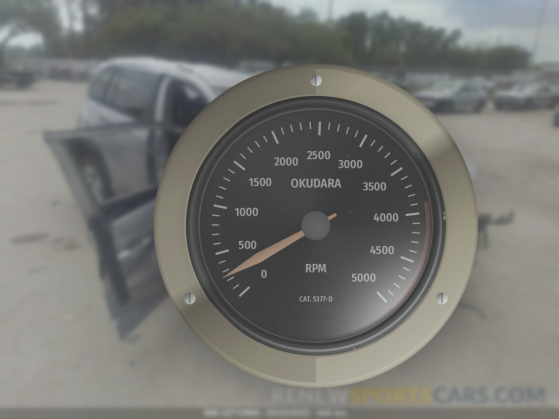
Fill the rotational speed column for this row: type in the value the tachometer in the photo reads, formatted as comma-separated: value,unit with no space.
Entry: 250,rpm
